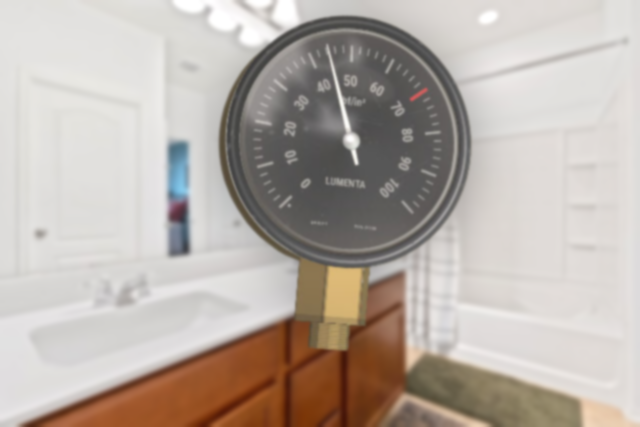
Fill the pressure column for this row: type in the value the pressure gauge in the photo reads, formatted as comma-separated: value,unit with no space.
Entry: 44,psi
